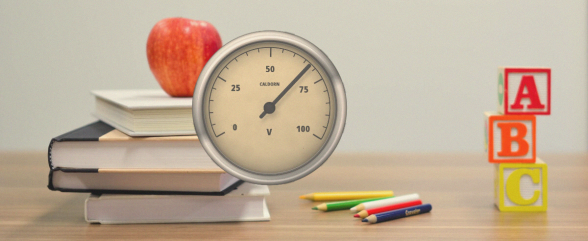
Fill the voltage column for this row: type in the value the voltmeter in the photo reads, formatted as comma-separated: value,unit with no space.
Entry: 67.5,V
